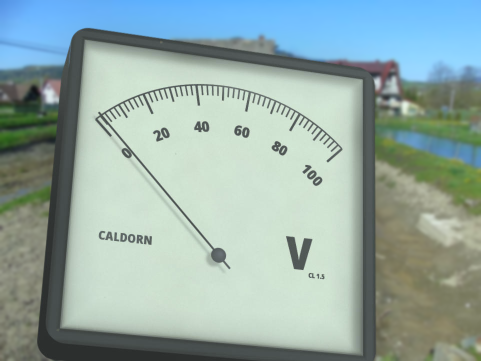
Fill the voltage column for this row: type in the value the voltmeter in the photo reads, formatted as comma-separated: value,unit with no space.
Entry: 2,V
